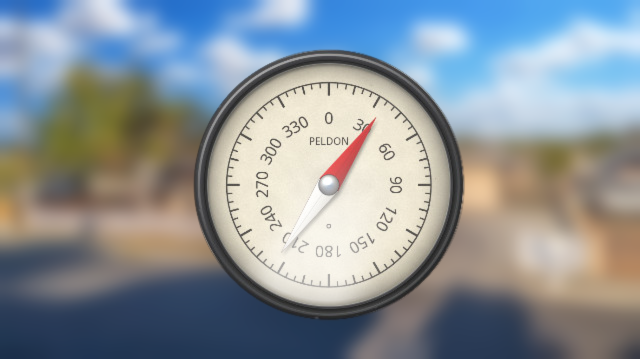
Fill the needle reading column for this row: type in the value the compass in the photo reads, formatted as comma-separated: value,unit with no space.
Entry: 35,°
